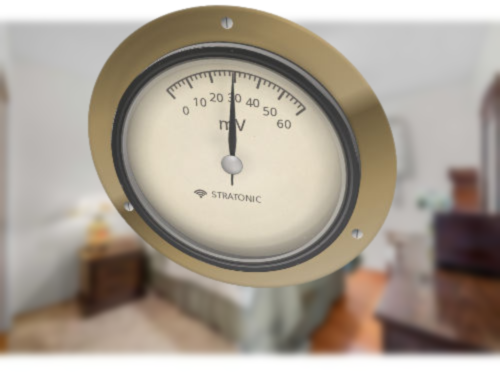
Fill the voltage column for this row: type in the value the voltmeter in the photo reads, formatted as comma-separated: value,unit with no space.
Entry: 30,mV
